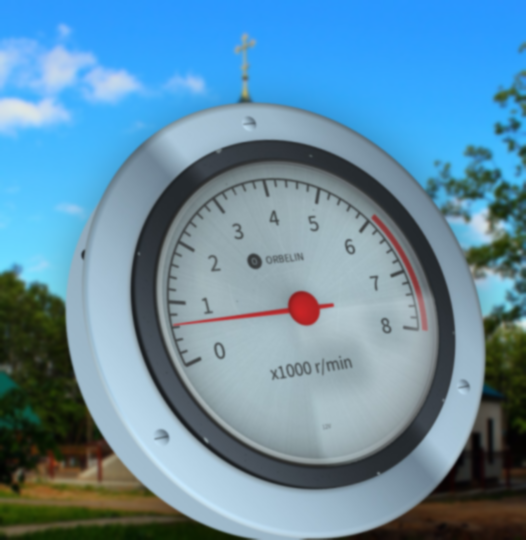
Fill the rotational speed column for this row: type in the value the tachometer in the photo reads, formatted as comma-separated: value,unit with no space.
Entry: 600,rpm
